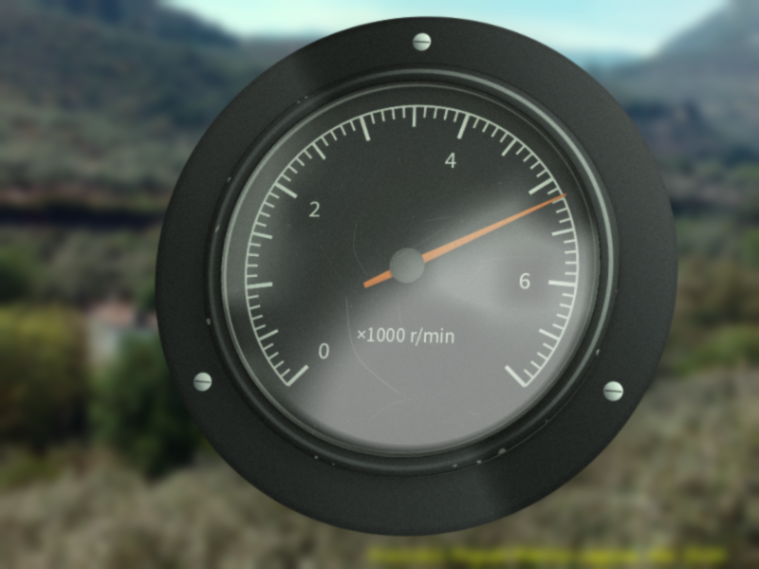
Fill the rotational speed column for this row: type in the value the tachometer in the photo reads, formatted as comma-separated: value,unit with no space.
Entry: 5200,rpm
